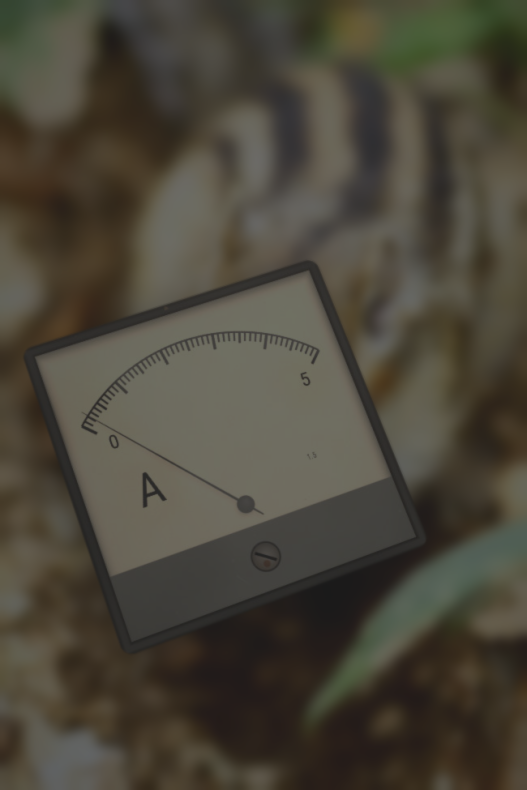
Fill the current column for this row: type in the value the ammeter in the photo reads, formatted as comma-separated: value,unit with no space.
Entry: 0.2,A
